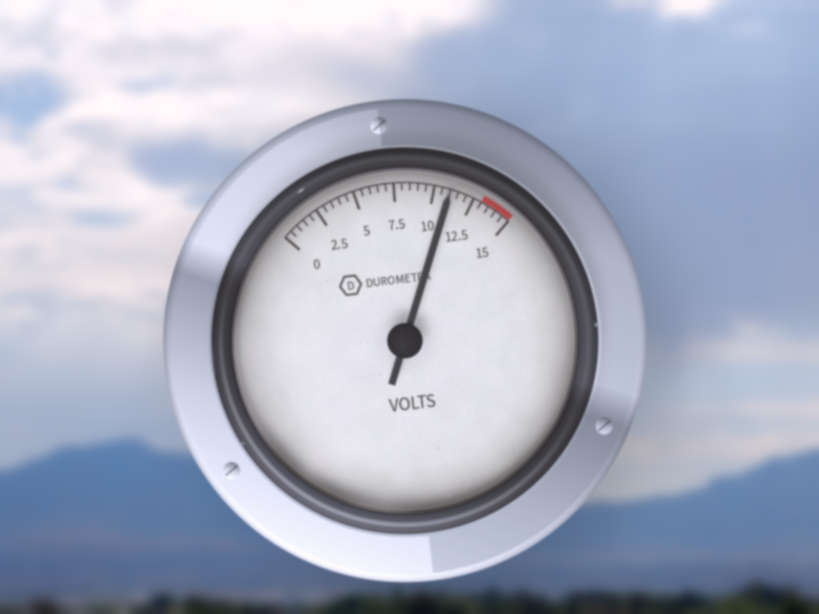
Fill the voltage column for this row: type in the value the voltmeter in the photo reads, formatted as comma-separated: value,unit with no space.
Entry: 11,V
